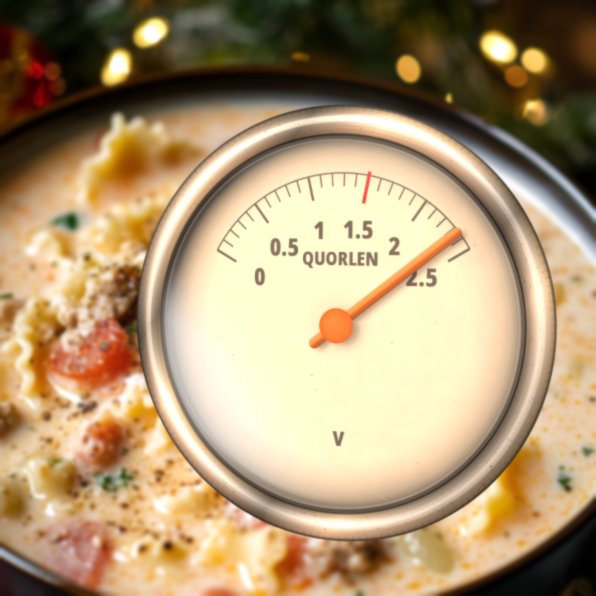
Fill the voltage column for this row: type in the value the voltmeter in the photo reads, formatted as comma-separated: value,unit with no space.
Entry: 2.35,V
